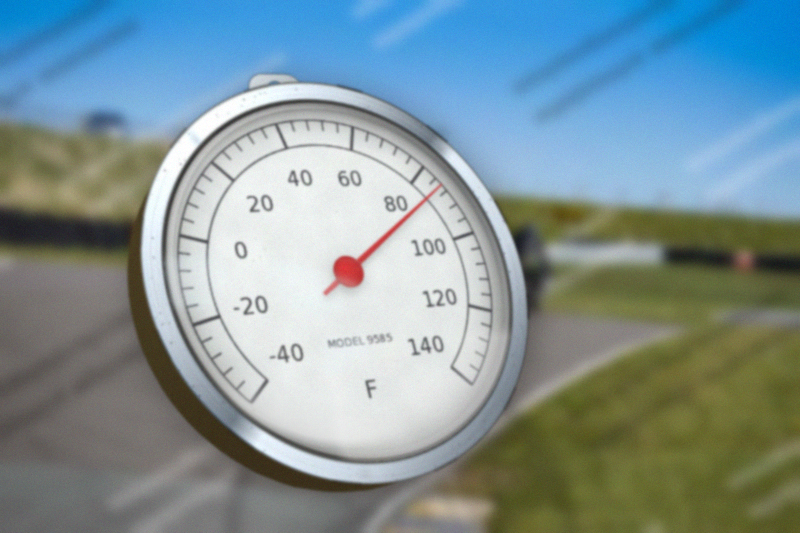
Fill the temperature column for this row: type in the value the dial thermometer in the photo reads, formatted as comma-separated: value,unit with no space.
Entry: 86,°F
